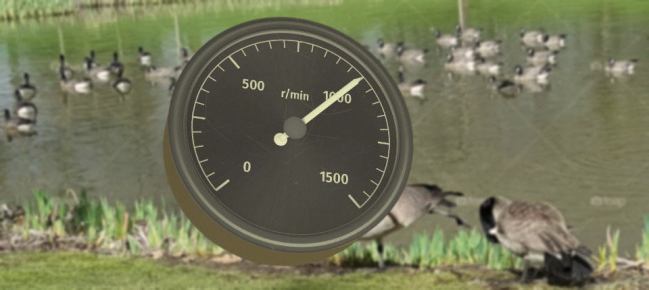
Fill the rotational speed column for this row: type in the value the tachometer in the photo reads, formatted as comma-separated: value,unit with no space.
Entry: 1000,rpm
